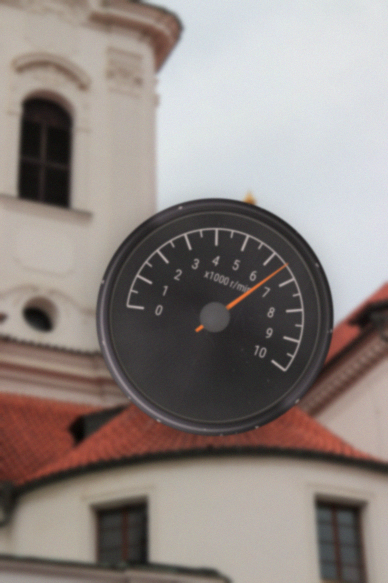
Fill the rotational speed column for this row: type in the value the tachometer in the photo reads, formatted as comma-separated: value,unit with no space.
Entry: 6500,rpm
